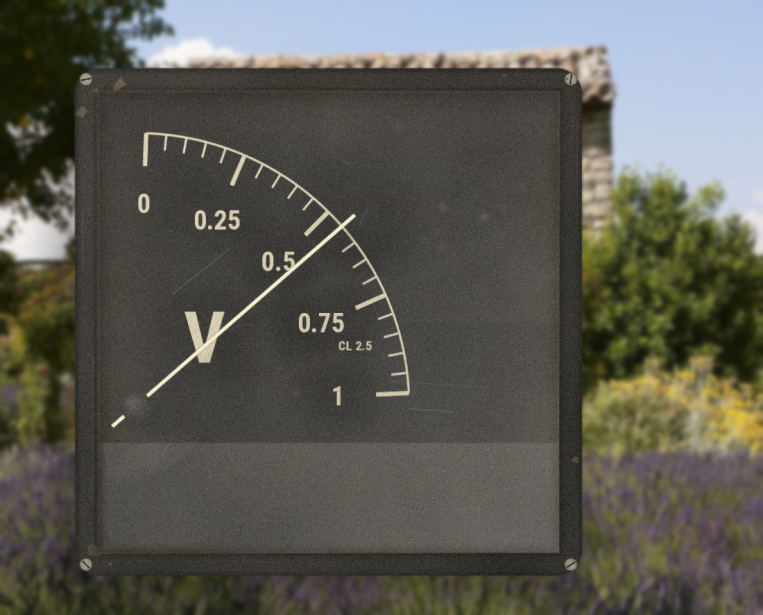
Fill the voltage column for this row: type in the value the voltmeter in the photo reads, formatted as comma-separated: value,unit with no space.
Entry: 0.55,V
